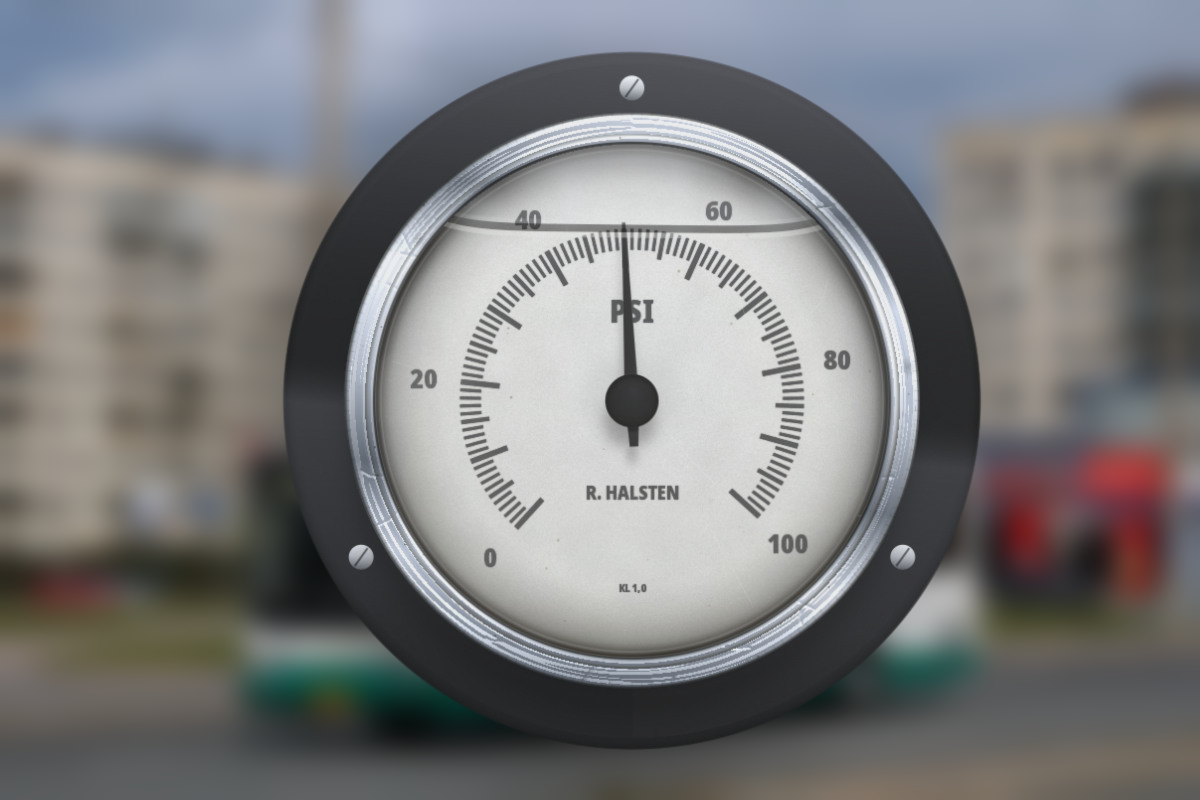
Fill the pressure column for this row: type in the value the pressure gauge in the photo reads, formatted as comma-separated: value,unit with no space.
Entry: 50,psi
